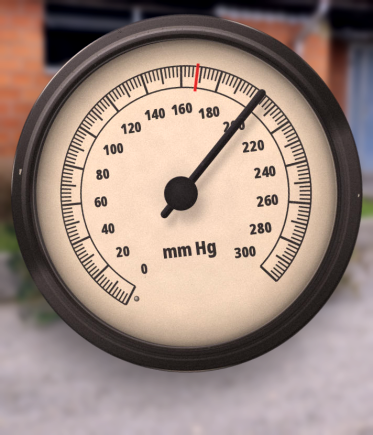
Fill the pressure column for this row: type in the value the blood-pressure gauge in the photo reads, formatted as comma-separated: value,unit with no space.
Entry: 202,mmHg
